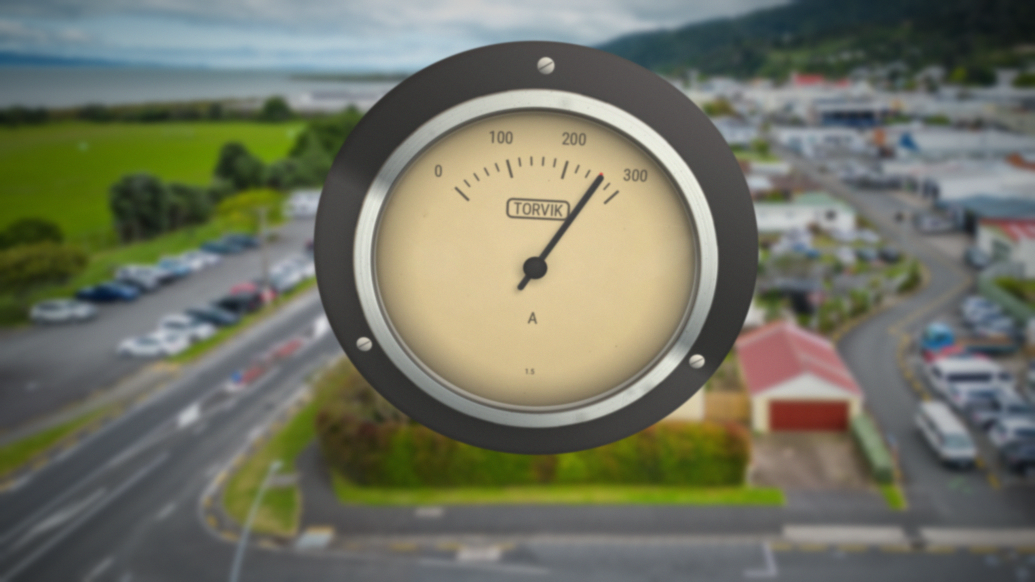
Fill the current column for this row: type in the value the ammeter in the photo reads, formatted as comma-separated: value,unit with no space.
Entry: 260,A
